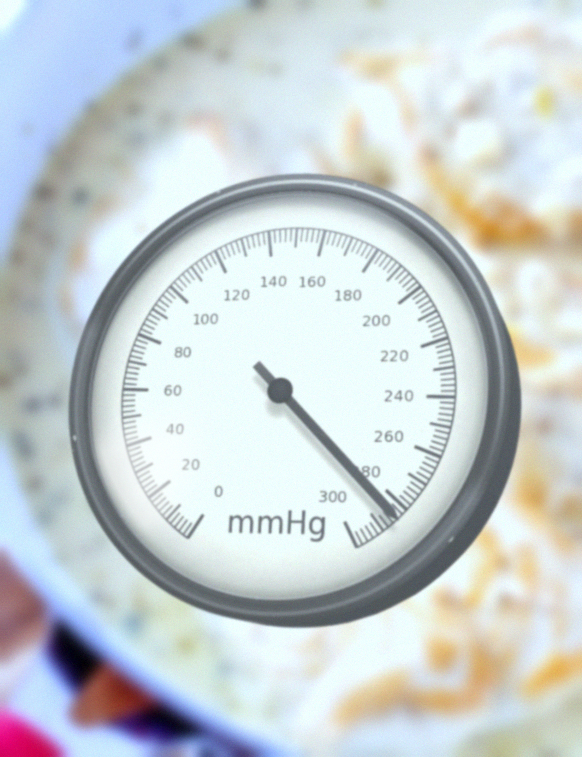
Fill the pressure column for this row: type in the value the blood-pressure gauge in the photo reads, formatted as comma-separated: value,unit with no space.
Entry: 284,mmHg
